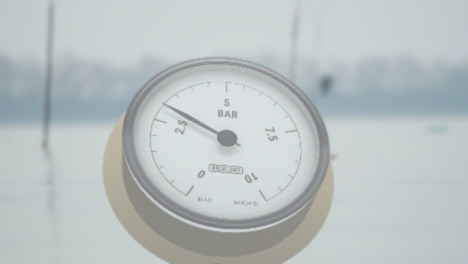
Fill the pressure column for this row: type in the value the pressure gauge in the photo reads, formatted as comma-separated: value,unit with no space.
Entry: 3,bar
